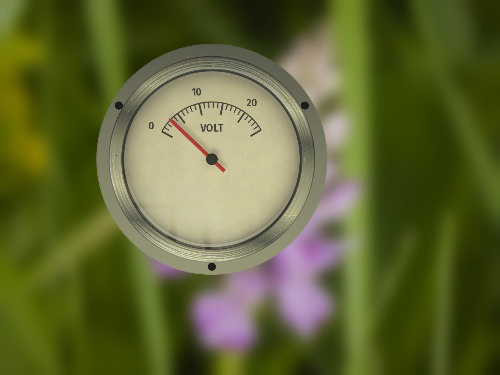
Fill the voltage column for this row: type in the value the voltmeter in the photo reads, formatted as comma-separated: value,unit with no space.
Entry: 3,V
